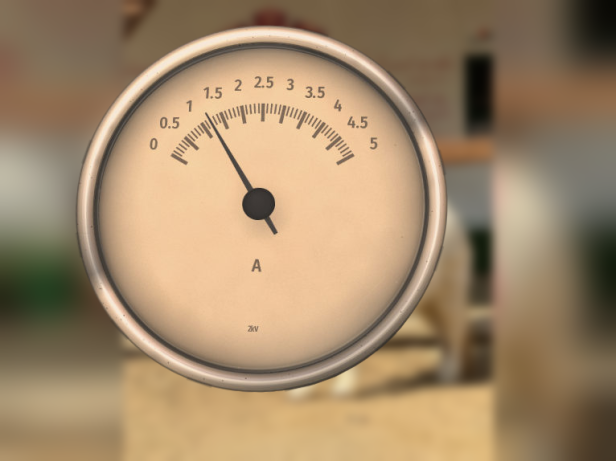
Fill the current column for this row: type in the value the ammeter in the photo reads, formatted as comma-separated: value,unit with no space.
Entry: 1.2,A
